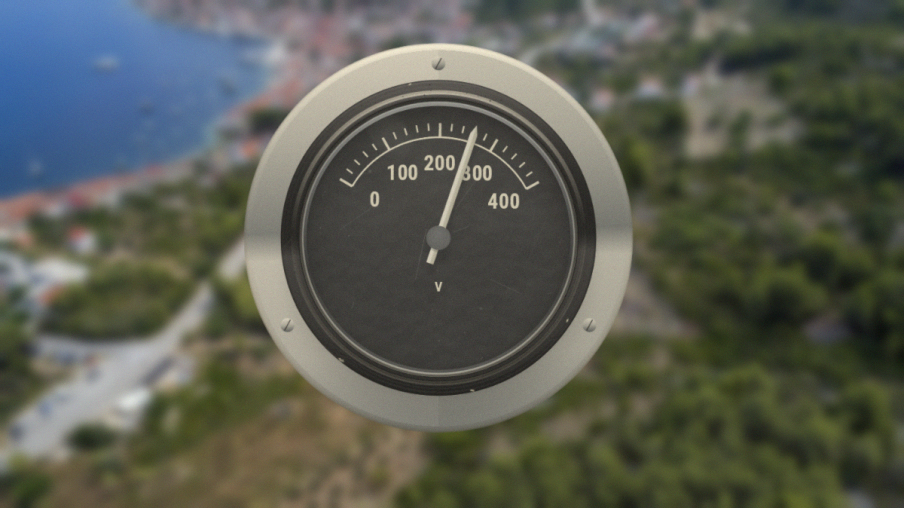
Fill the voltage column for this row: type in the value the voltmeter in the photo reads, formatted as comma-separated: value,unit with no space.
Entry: 260,V
